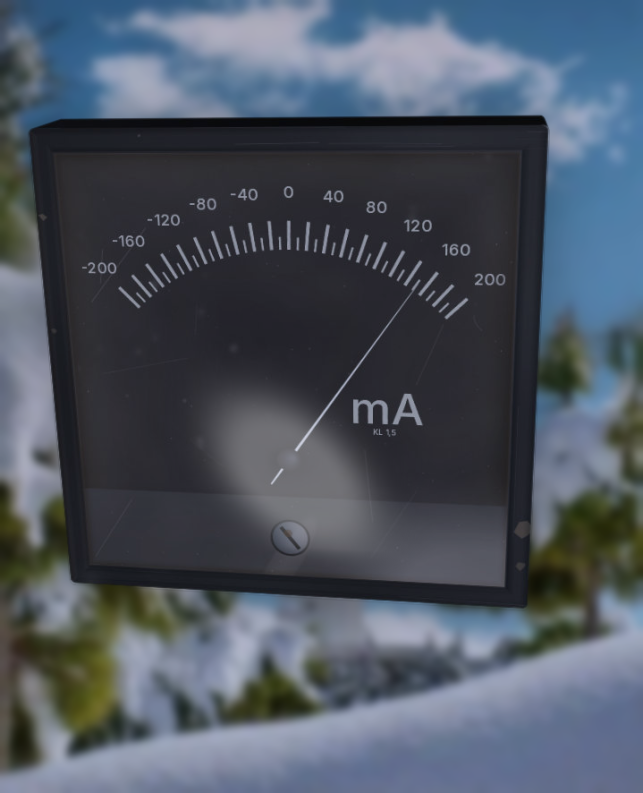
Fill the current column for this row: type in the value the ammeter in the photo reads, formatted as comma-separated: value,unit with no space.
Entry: 150,mA
